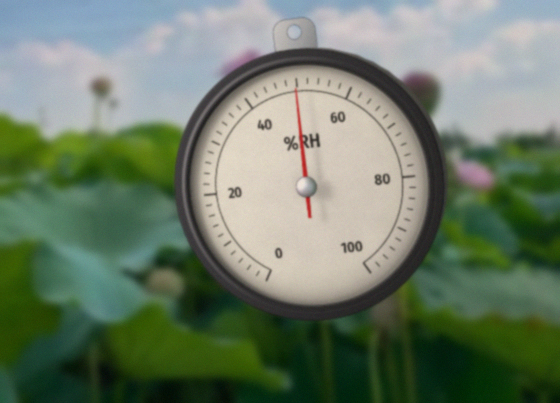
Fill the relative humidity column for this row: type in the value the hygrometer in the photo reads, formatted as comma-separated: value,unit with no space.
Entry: 50,%
